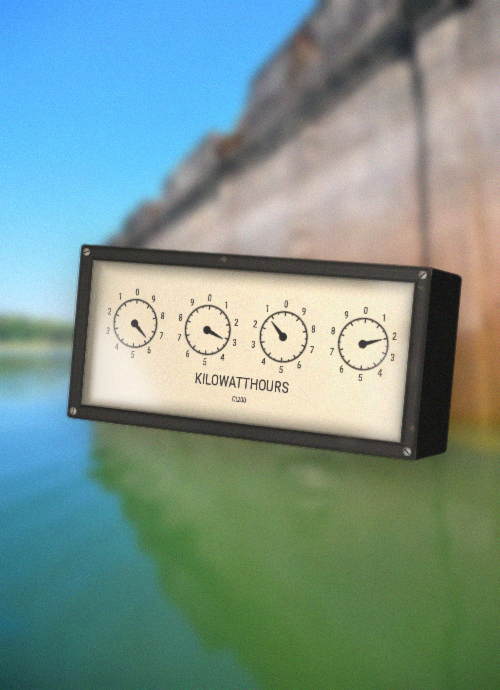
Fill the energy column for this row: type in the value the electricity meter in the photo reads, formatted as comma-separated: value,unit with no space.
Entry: 6312,kWh
